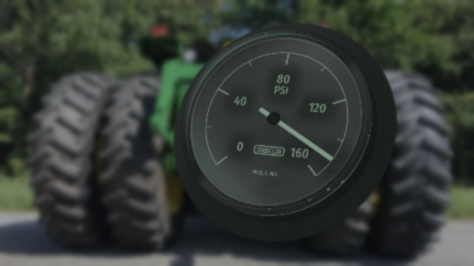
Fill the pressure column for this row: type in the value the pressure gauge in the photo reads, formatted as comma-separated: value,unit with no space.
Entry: 150,psi
